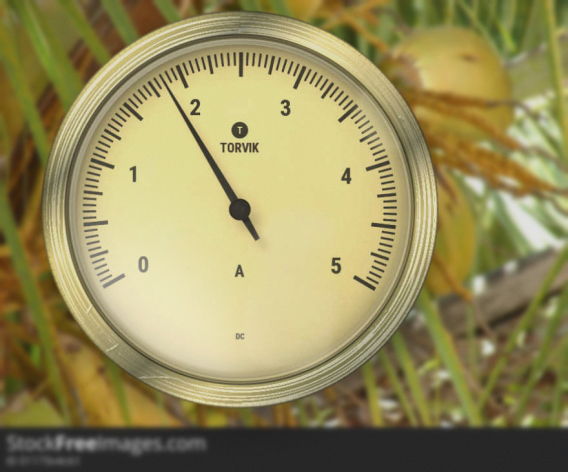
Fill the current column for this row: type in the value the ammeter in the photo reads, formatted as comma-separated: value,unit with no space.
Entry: 1.85,A
